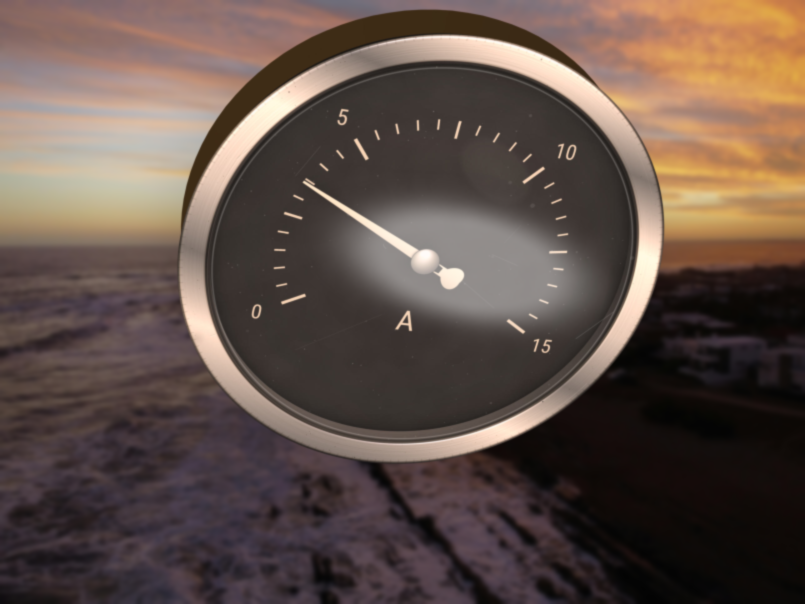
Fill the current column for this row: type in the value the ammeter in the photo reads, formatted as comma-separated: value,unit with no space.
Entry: 3.5,A
